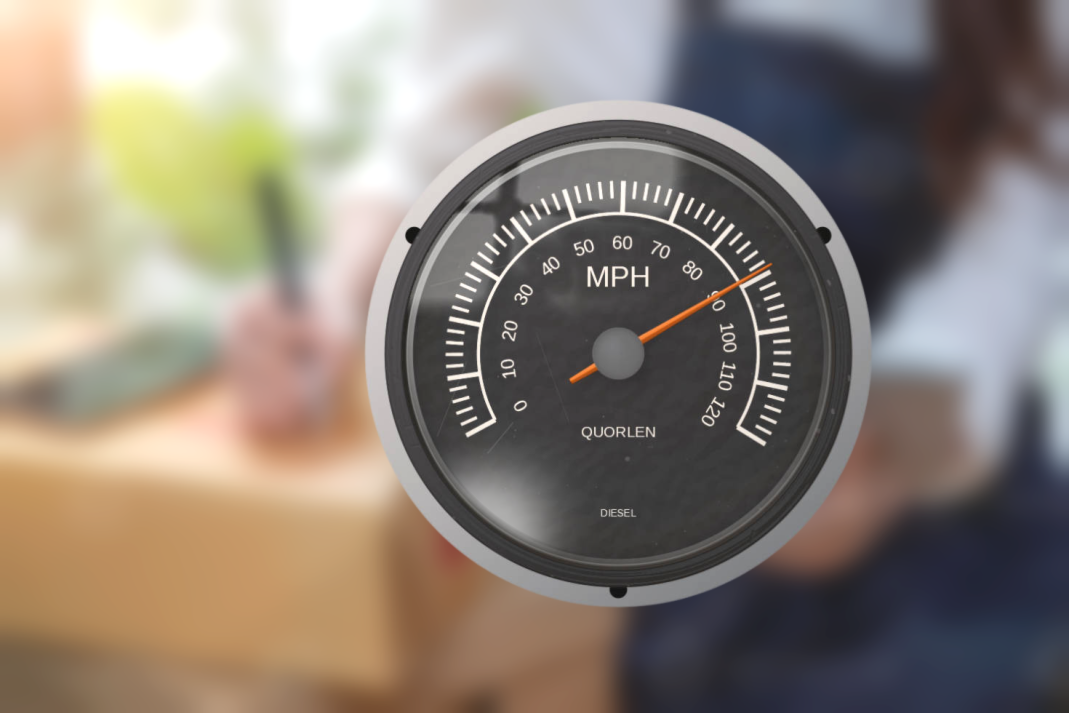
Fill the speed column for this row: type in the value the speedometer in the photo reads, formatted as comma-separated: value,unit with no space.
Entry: 89,mph
